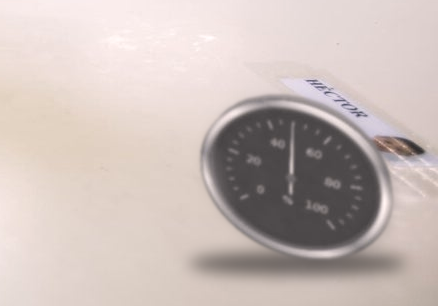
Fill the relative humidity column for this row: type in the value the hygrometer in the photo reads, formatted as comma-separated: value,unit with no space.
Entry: 48,%
